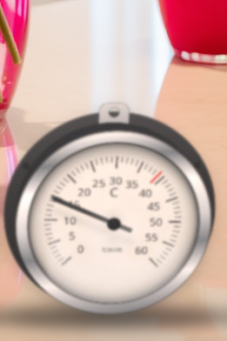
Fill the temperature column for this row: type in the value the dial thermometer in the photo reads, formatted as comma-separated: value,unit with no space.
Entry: 15,°C
